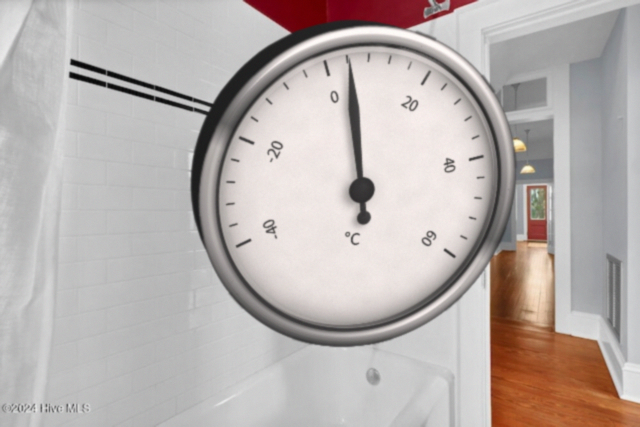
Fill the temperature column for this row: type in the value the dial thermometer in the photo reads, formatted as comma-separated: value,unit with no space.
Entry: 4,°C
